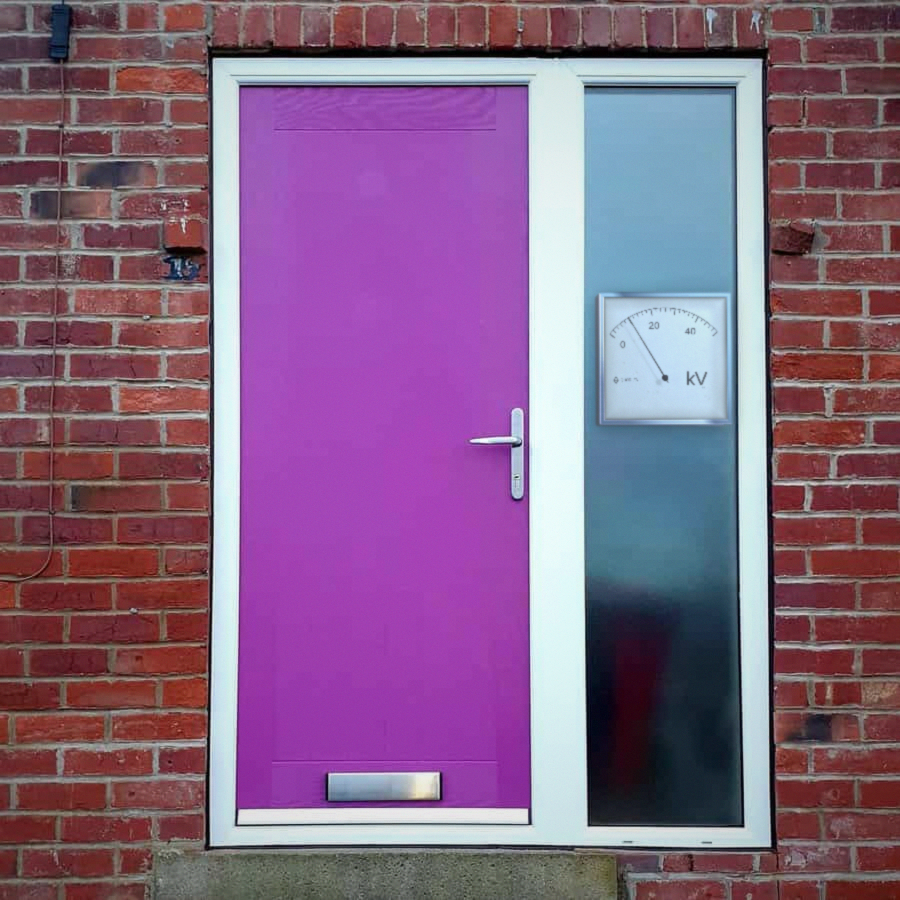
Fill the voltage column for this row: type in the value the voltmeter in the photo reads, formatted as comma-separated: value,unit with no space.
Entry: 10,kV
